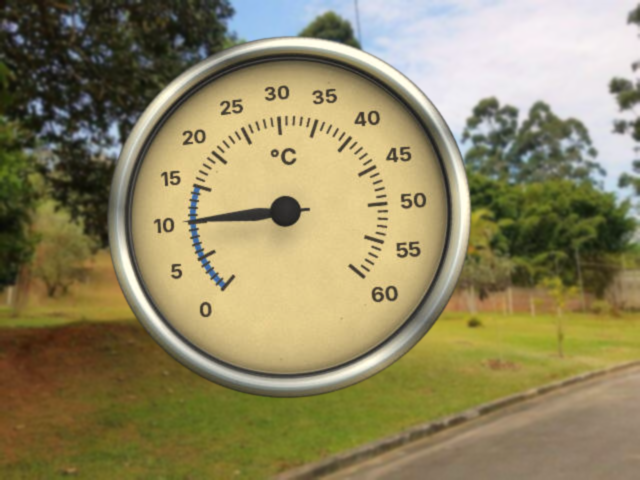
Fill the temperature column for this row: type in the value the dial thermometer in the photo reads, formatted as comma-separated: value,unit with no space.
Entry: 10,°C
